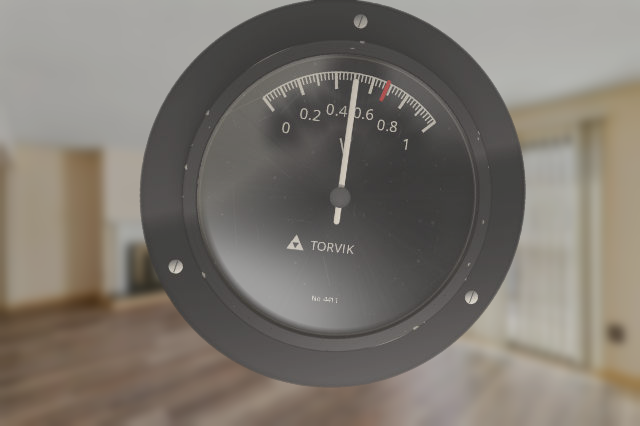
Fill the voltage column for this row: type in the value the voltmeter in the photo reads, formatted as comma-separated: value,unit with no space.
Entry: 0.5,V
